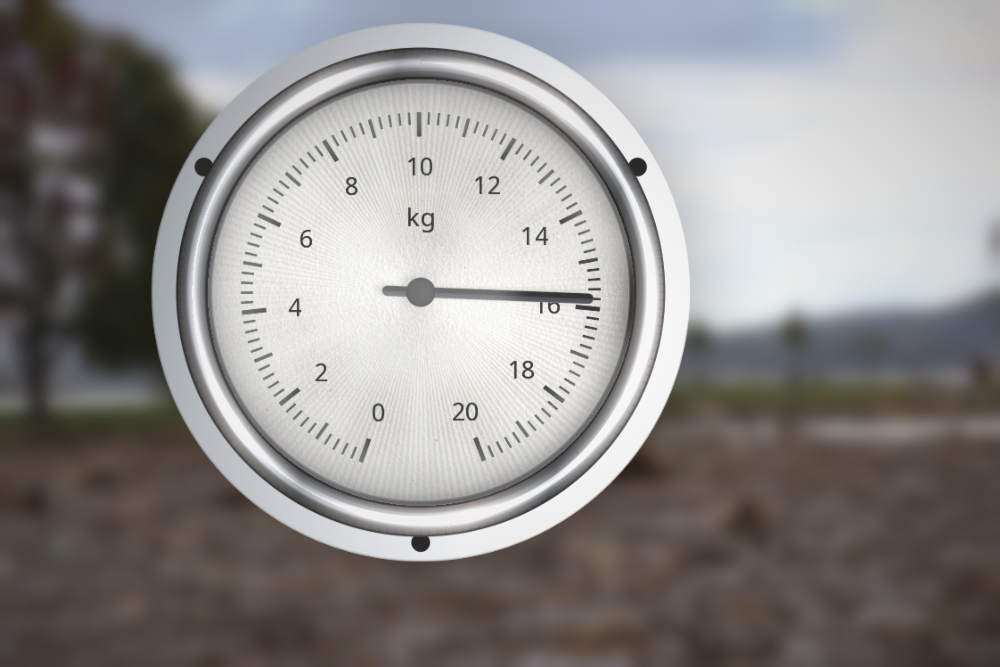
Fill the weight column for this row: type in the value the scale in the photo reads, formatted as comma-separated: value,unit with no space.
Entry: 15.8,kg
